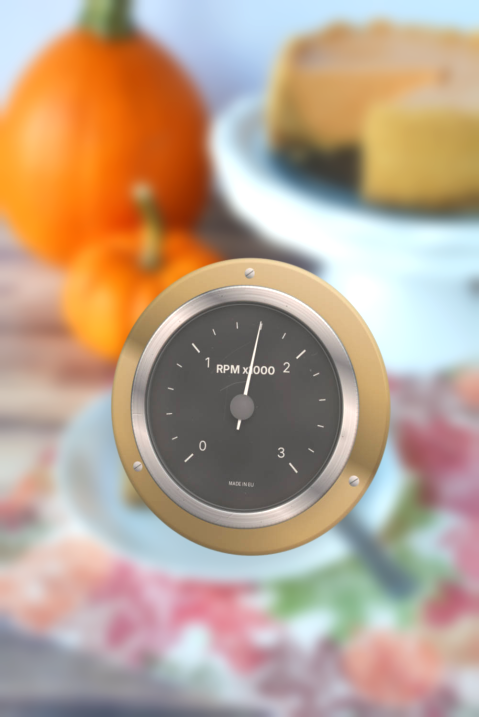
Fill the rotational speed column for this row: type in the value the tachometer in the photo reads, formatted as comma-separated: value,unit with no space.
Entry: 1600,rpm
